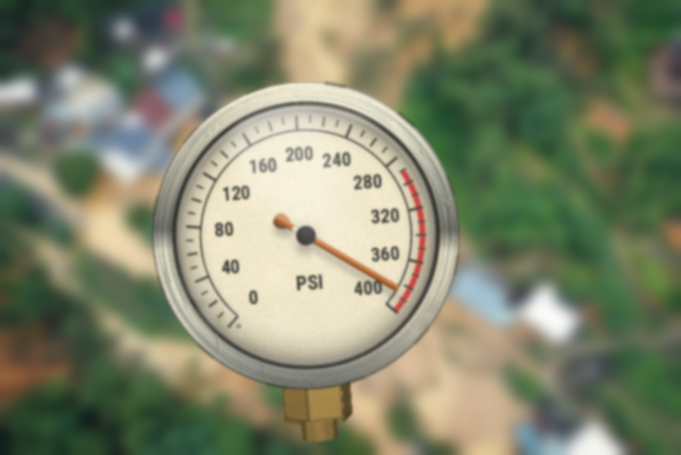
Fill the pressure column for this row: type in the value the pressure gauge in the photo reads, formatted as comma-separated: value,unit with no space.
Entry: 385,psi
